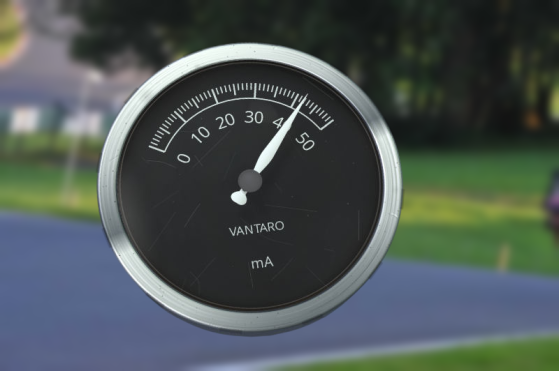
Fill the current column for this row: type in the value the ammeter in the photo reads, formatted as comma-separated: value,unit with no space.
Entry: 42,mA
